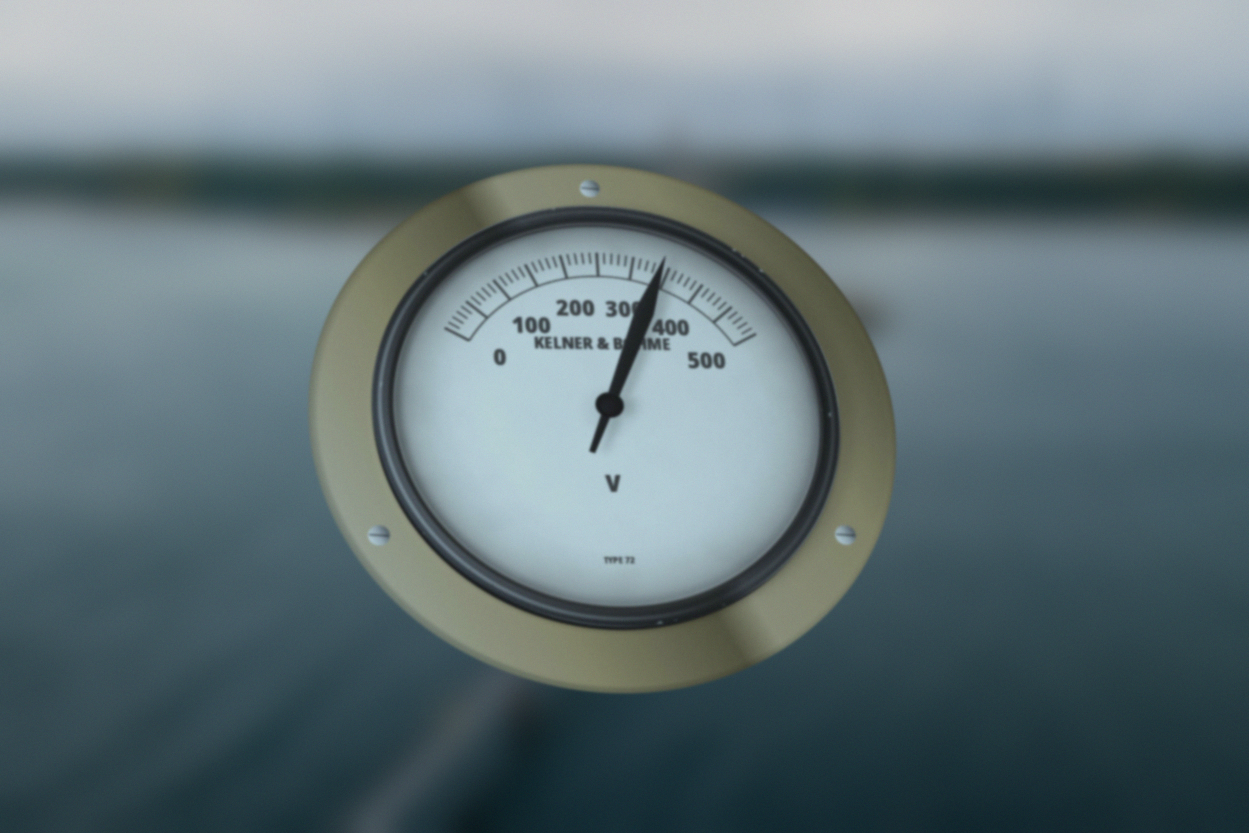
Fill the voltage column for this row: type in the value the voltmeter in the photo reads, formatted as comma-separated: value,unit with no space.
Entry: 340,V
